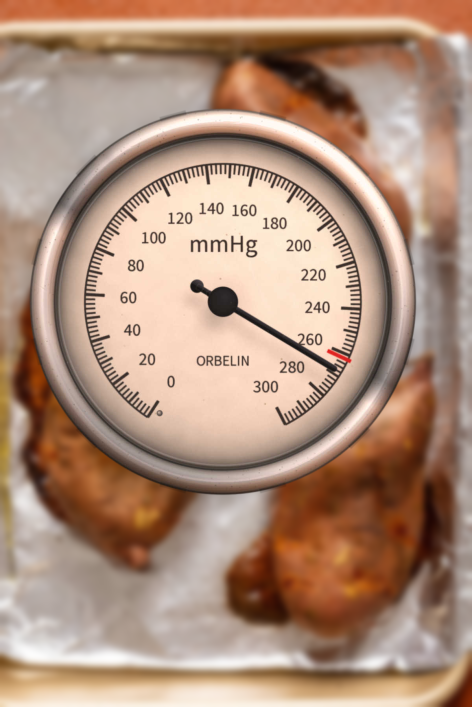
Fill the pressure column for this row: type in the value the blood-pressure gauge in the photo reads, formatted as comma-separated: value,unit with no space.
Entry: 268,mmHg
